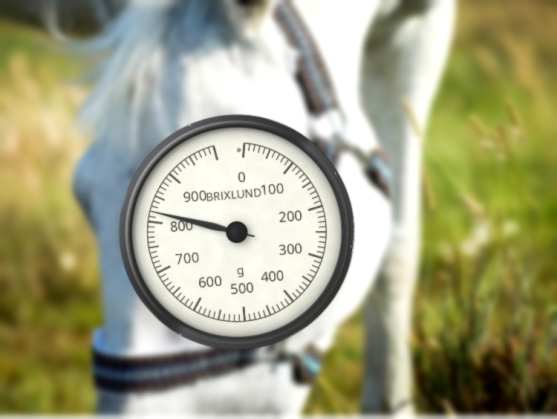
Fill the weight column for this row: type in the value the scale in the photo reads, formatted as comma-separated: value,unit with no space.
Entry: 820,g
